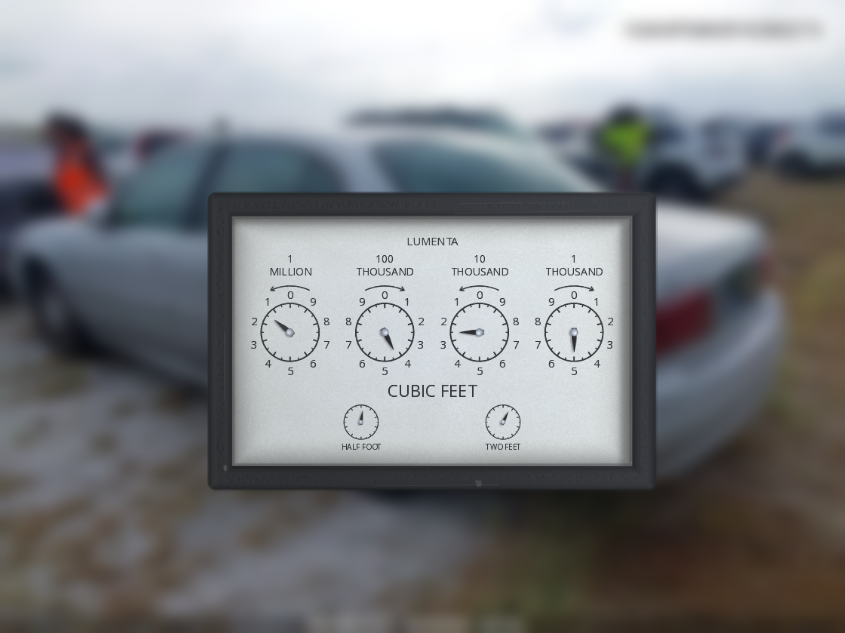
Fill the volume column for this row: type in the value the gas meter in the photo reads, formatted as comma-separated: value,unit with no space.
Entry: 142500,ft³
